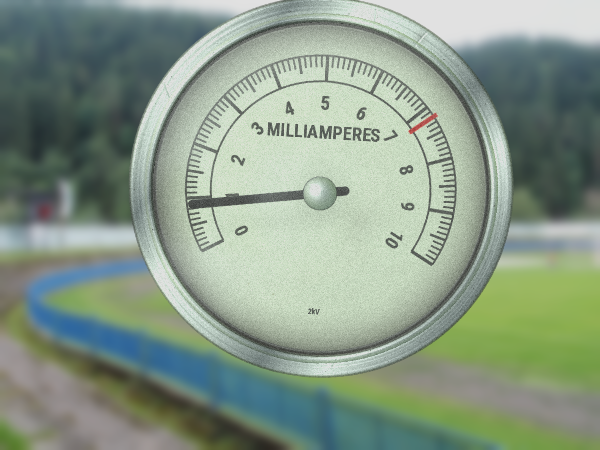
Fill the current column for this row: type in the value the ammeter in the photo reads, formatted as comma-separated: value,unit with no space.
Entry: 0.9,mA
